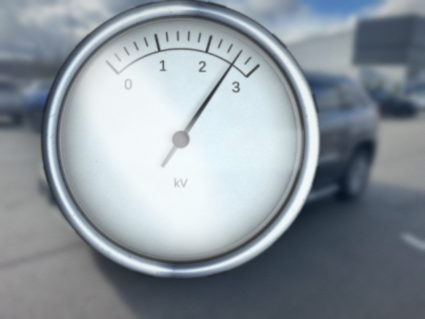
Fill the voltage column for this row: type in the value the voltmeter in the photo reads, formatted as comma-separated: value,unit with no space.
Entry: 2.6,kV
